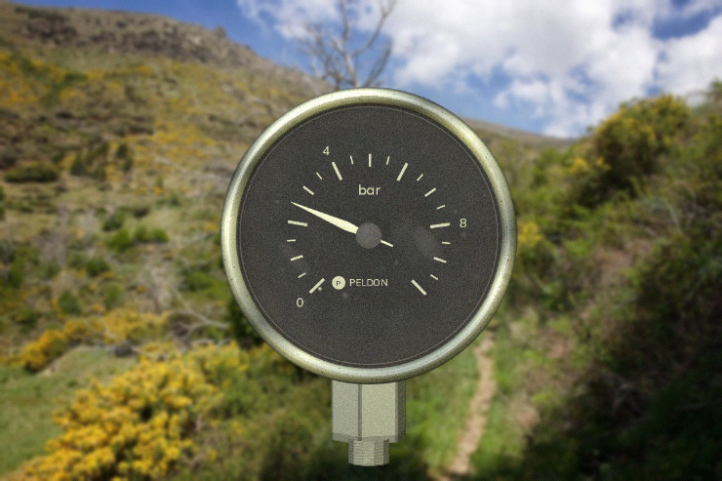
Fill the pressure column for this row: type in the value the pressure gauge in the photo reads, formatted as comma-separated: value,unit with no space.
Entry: 2.5,bar
